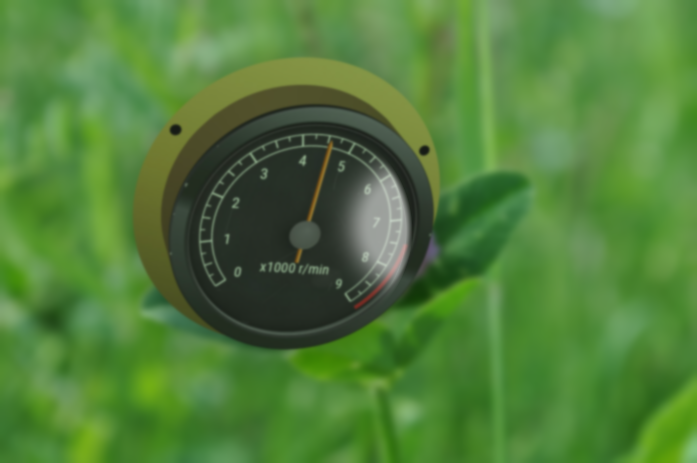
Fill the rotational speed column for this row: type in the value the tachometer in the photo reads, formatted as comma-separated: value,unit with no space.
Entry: 4500,rpm
